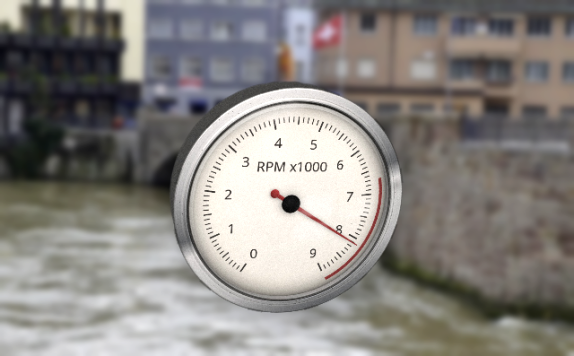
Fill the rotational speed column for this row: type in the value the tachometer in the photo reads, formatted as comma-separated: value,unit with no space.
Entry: 8100,rpm
